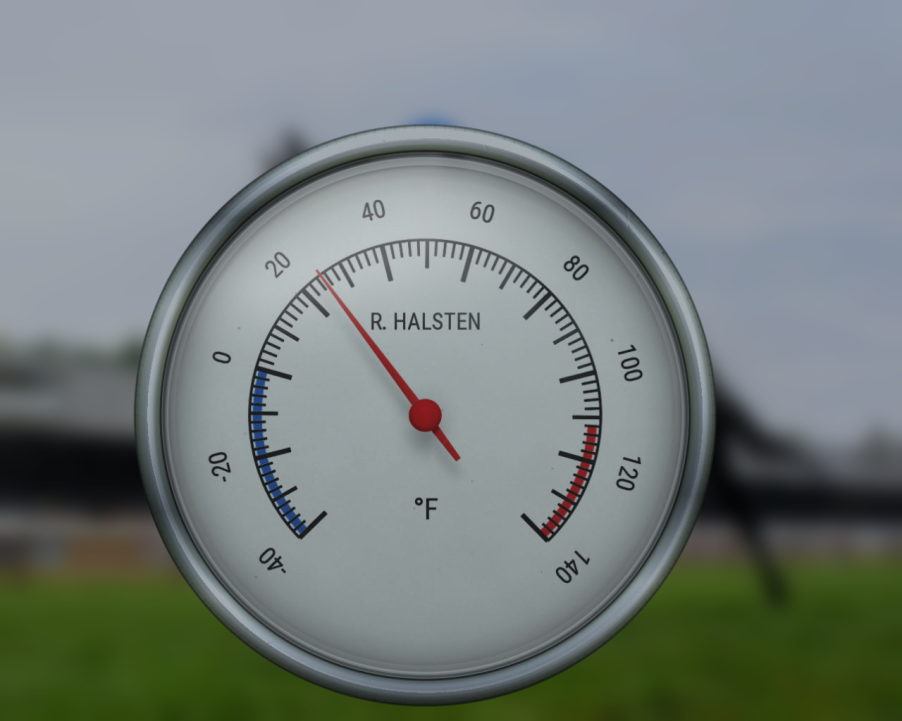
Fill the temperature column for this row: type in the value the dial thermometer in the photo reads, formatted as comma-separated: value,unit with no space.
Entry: 25,°F
